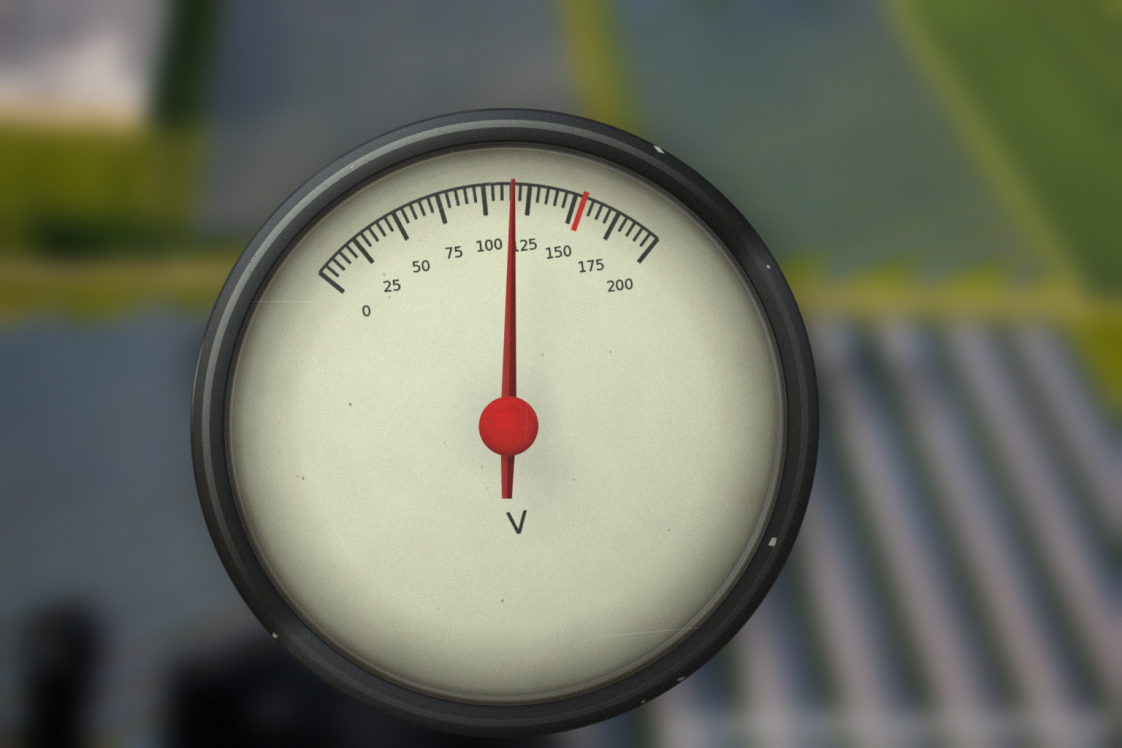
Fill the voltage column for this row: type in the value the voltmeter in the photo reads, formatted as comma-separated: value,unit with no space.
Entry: 115,V
